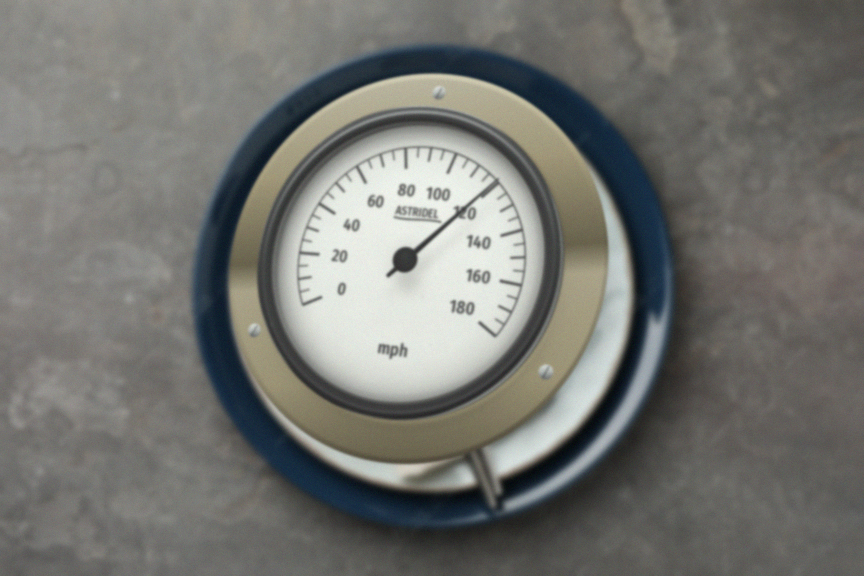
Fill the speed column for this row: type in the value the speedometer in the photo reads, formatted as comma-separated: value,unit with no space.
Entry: 120,mph
